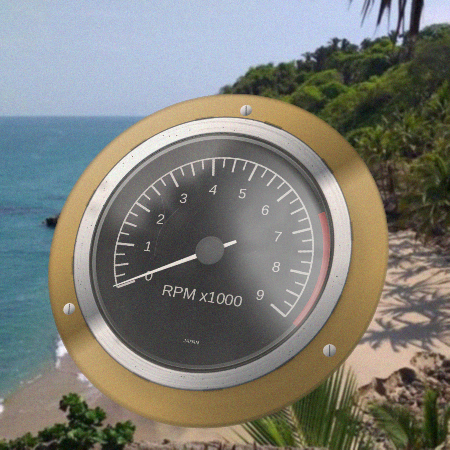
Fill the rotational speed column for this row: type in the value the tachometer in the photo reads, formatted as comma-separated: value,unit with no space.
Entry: 0,rpm
